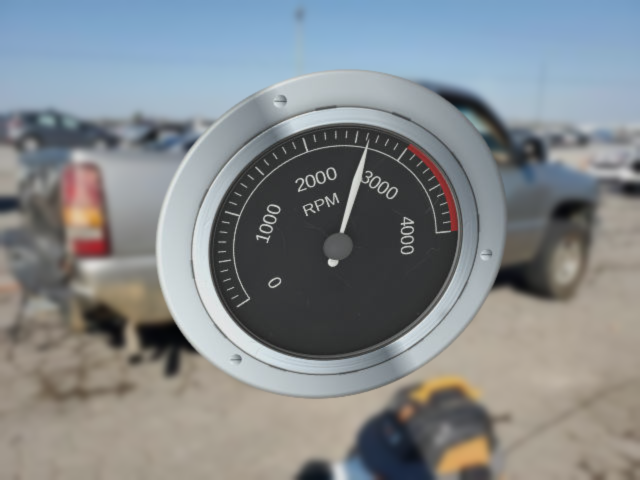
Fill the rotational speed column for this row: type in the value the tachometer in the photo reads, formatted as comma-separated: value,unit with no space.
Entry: 2600,rpm
